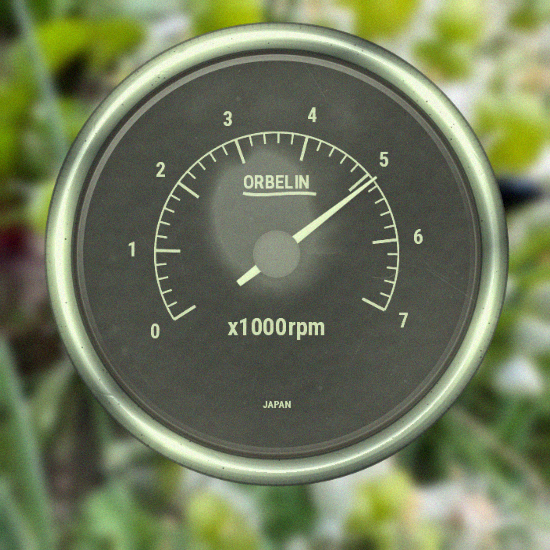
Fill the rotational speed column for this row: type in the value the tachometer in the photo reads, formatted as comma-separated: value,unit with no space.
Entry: 5100,rpm
